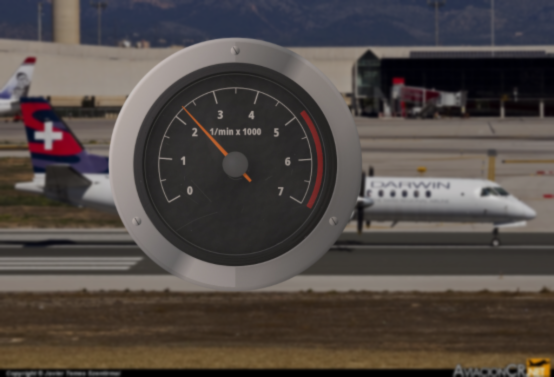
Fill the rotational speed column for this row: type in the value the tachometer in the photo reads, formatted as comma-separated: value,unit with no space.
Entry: 2250,rpm
